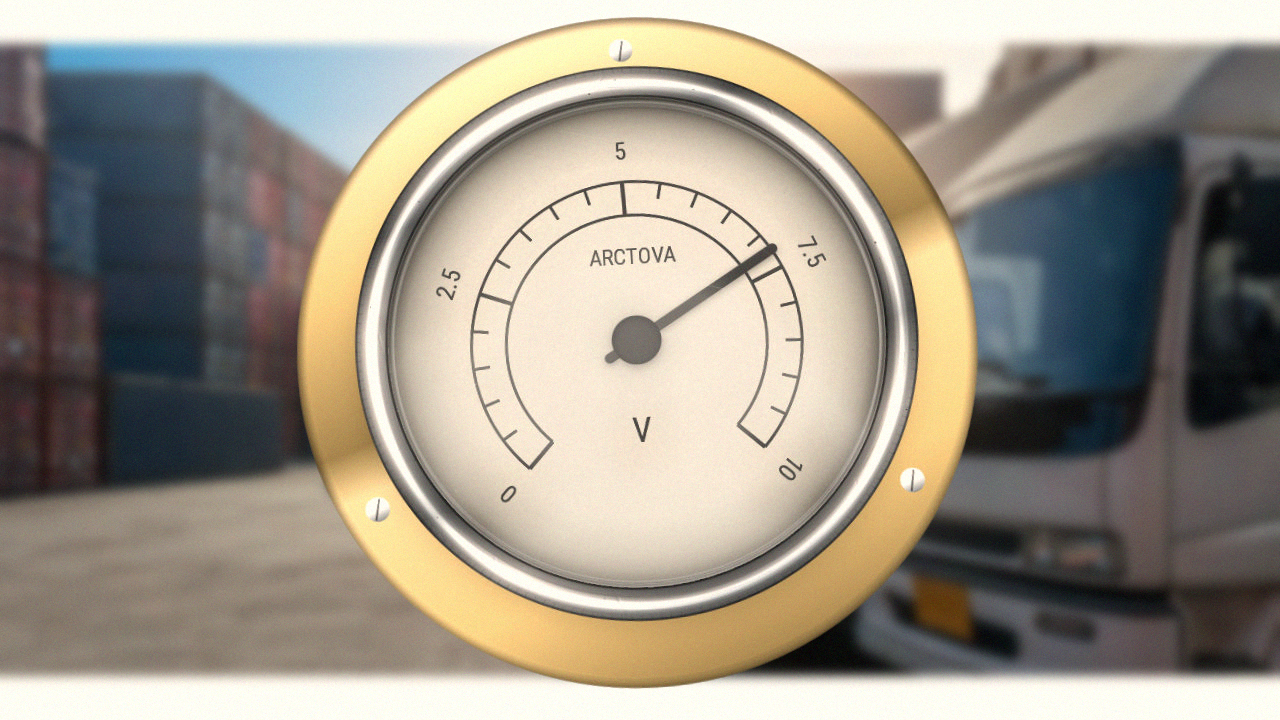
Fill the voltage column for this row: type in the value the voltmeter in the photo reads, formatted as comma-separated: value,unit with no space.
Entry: 7.25,V
